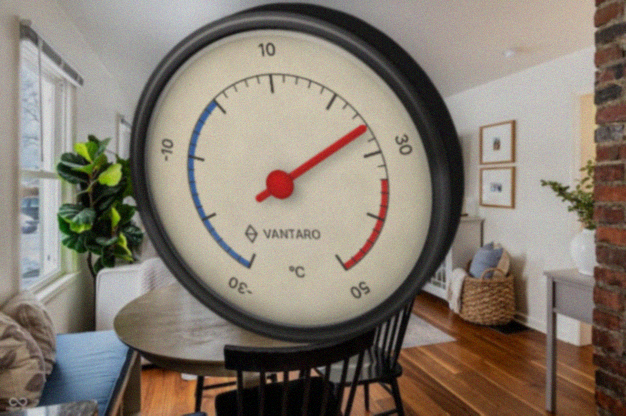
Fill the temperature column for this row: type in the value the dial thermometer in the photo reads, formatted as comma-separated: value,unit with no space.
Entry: 26,°C
